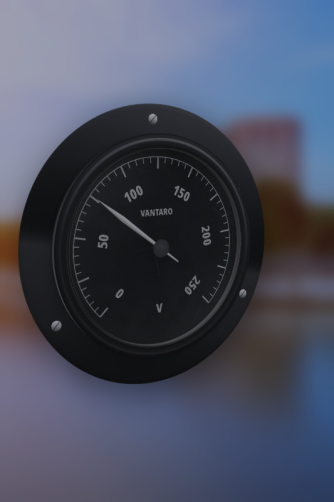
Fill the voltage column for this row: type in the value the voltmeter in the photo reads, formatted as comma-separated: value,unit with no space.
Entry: 75,V
